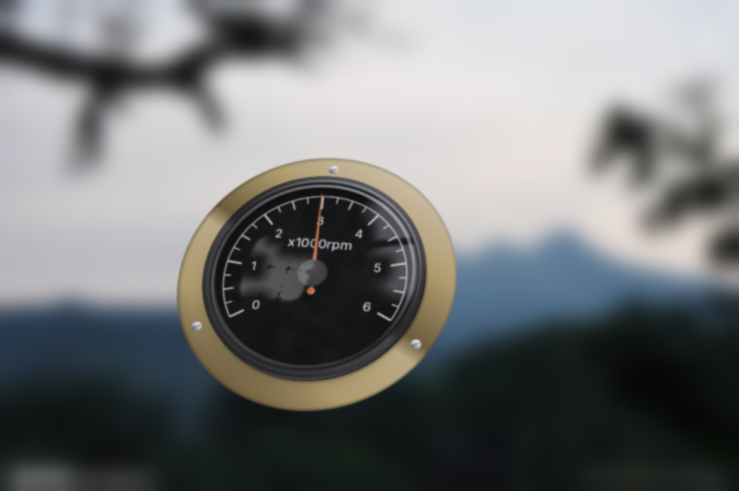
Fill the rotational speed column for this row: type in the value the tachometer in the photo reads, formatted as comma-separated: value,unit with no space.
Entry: 3000,rpm
